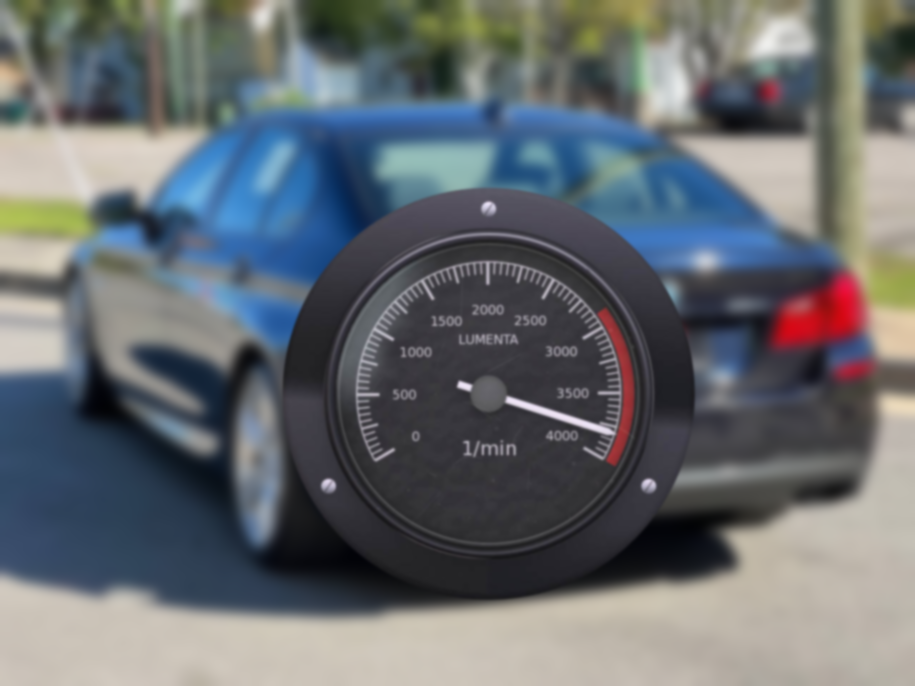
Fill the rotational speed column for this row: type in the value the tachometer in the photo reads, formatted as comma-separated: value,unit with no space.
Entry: 3800,rpm
